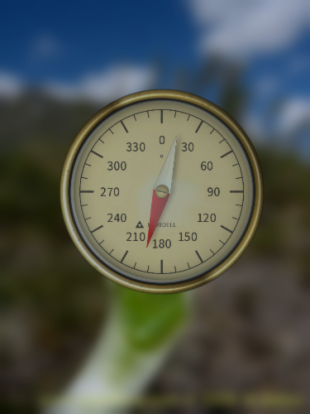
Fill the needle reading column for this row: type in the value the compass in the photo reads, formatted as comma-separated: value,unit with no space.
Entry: 195,°
